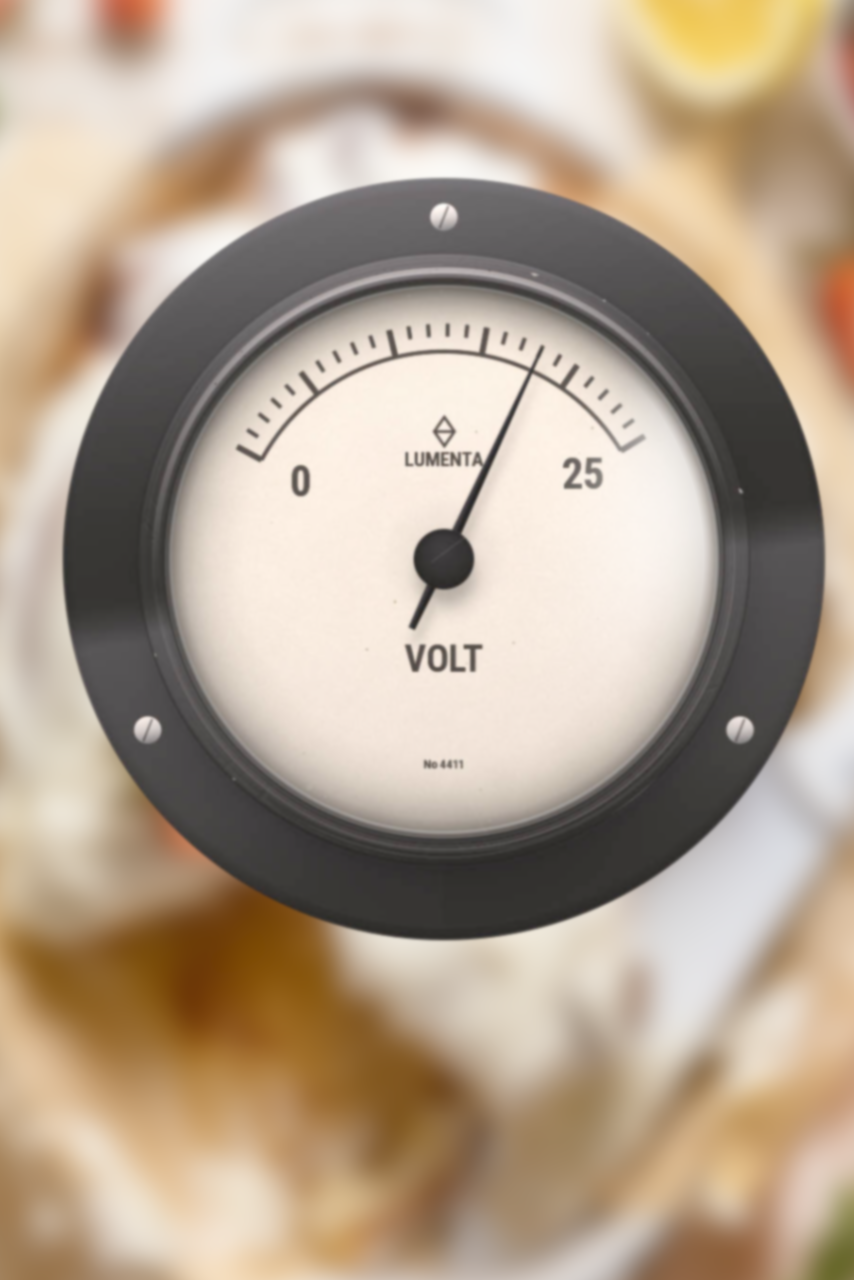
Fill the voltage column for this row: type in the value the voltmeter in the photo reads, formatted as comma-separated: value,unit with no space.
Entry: 18,V
